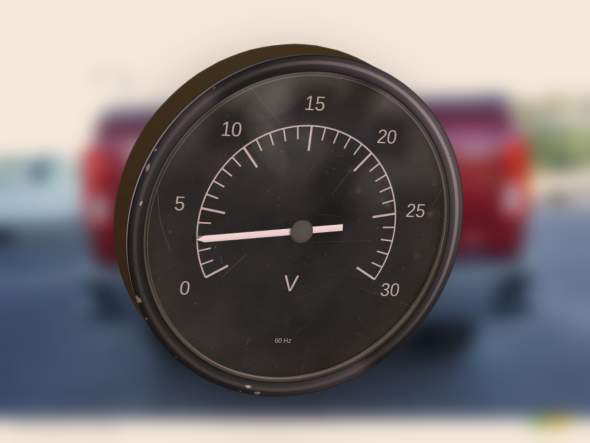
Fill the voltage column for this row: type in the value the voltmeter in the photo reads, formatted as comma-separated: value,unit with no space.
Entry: 3,V
